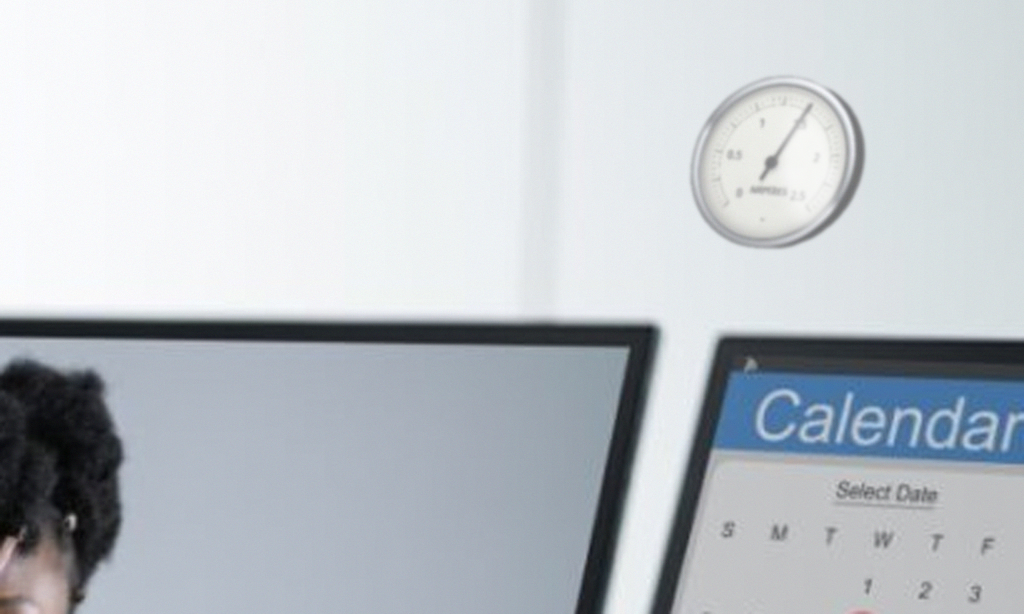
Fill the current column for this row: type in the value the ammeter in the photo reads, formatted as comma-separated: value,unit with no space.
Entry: 1.5,A
